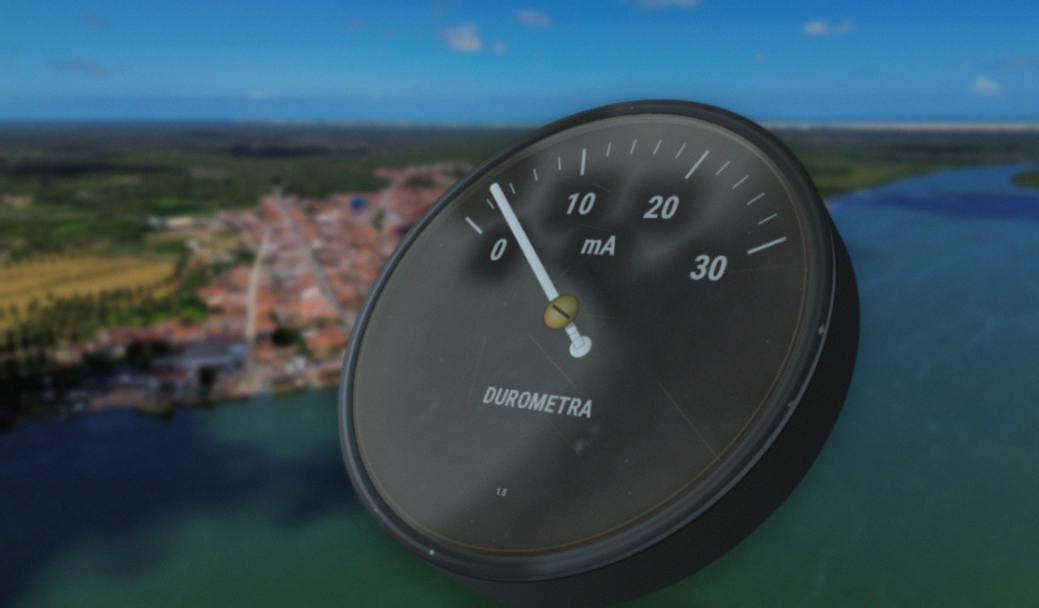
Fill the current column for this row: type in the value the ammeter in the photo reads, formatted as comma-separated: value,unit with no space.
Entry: 3,mA
